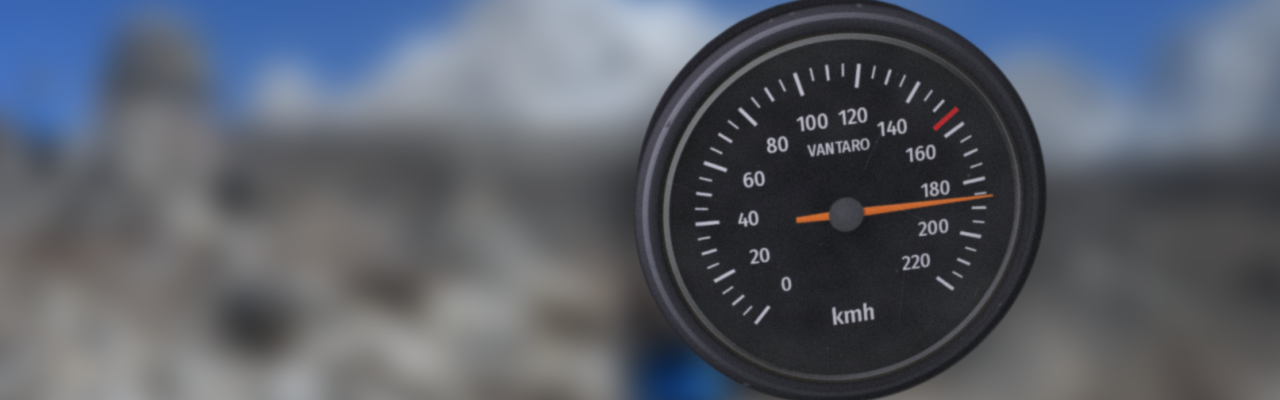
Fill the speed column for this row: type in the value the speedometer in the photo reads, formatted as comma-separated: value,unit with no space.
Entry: 185,km/h
